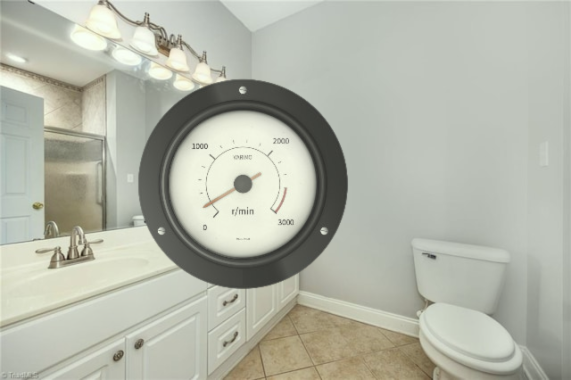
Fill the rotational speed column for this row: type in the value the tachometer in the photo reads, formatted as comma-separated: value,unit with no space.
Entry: 200,rpm
